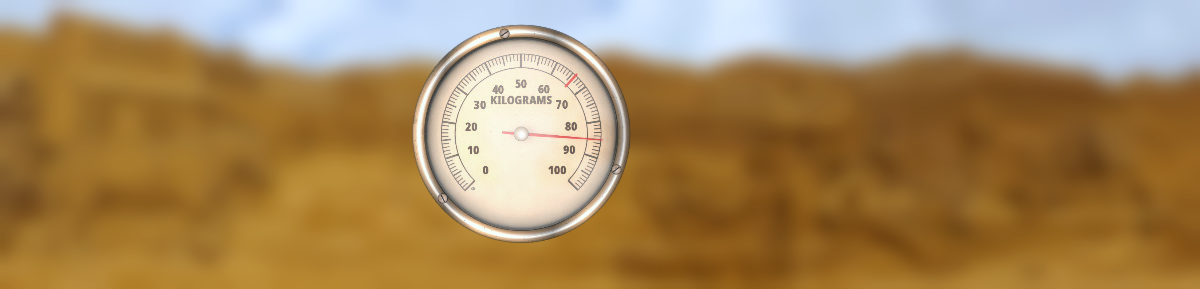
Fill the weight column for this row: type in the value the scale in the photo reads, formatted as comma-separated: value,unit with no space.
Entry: 85,kg
